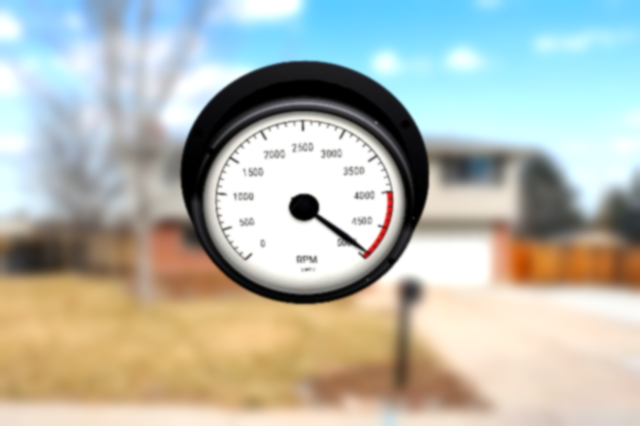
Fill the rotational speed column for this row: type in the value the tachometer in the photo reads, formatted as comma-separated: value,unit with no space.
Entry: 4900,rpm
